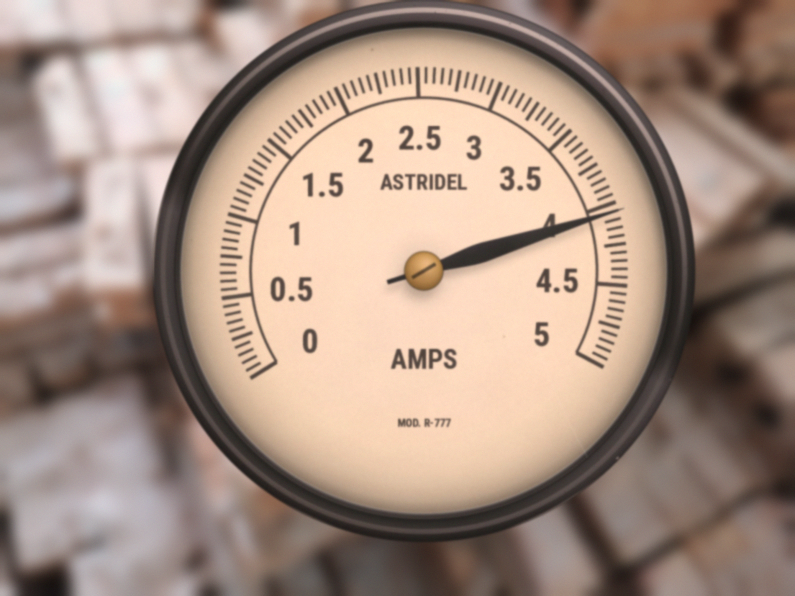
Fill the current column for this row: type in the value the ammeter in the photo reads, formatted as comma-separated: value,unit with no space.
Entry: 4.05,A
